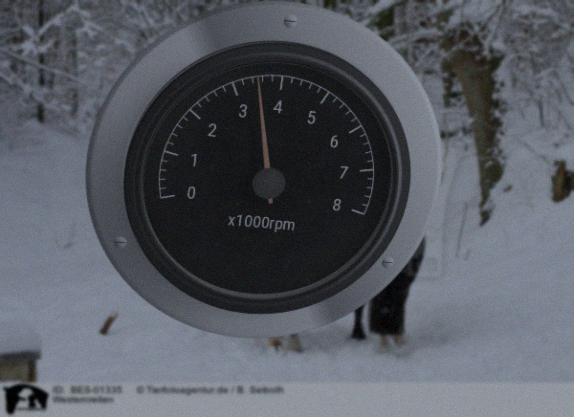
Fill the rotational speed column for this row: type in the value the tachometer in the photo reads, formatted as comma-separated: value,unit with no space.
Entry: 3500,rpm
